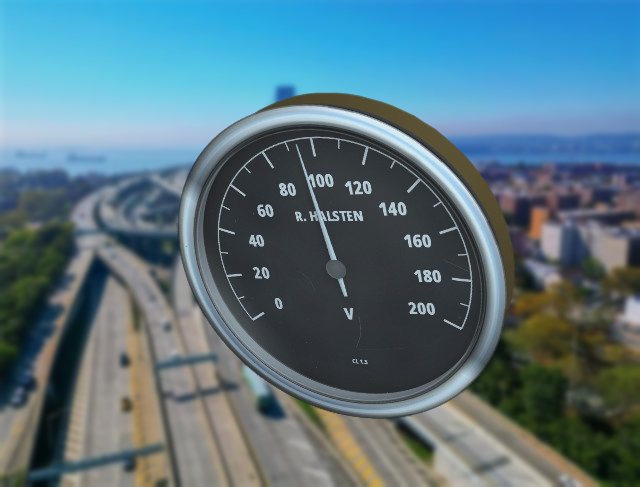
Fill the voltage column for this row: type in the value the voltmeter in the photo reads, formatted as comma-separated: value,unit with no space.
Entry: 95,V
